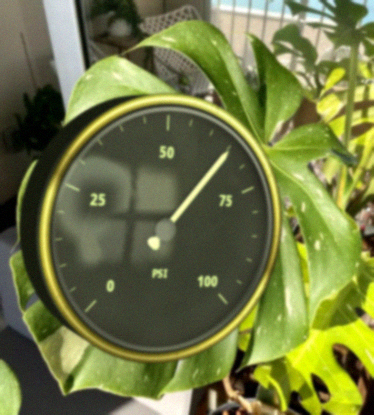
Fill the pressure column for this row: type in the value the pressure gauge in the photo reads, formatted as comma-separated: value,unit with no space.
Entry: 65,psi
